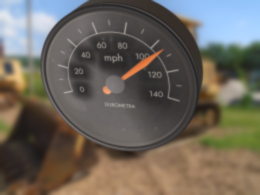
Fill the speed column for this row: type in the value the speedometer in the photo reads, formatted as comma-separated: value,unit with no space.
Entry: 105,mph
